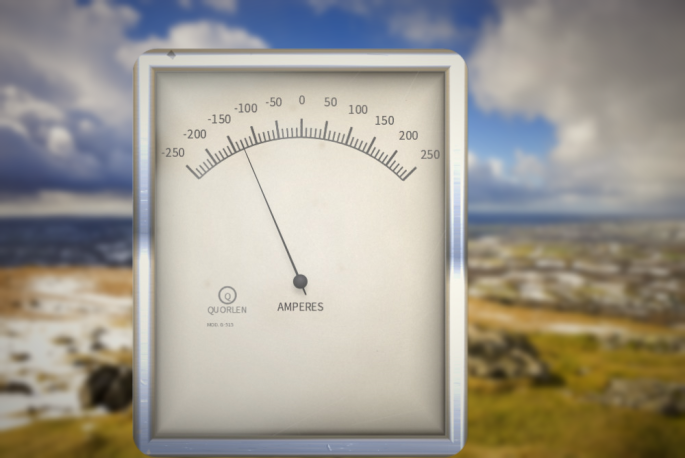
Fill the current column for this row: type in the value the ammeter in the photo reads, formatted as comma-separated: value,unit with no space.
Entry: -130,A
